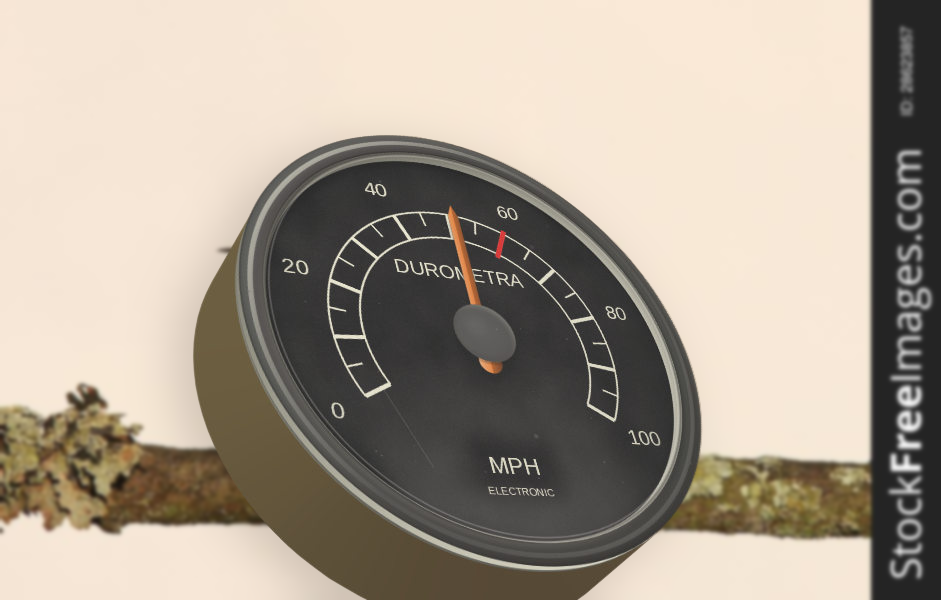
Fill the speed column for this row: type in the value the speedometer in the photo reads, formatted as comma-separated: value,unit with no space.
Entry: 50,mph
